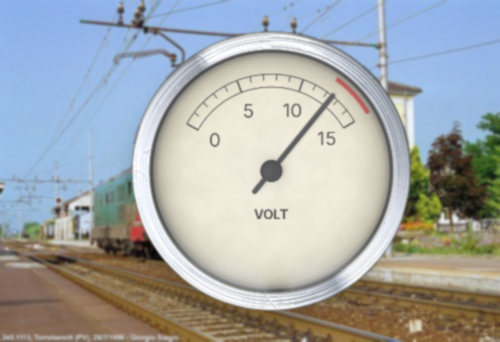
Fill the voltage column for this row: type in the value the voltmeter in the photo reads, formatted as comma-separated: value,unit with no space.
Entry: 12.5,V
